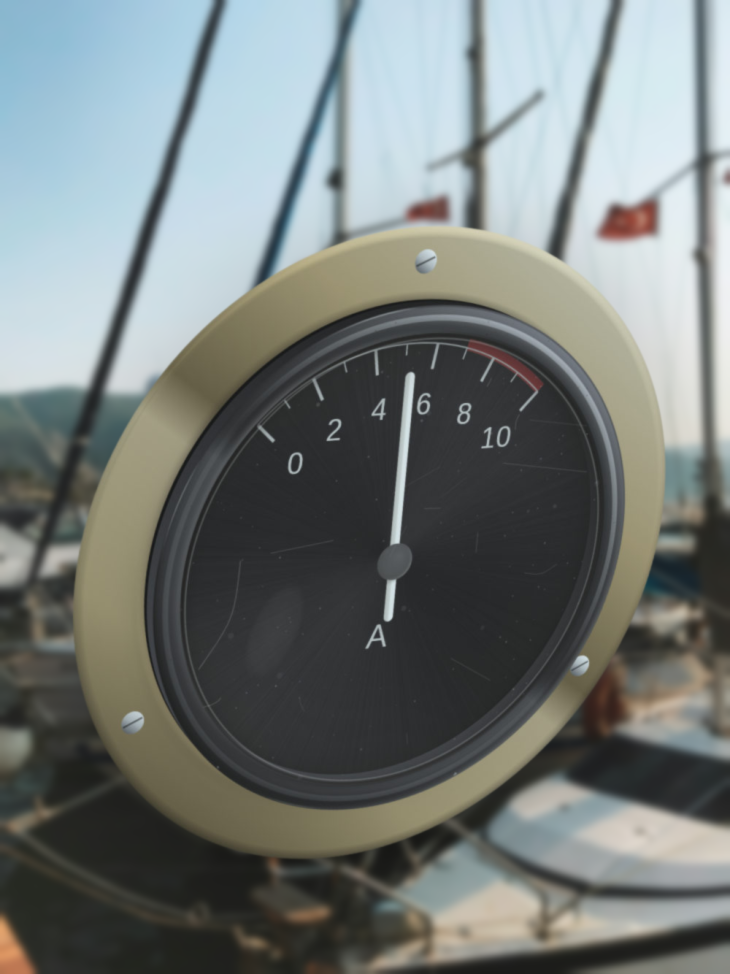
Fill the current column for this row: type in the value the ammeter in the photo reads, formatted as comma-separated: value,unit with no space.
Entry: 5,A
